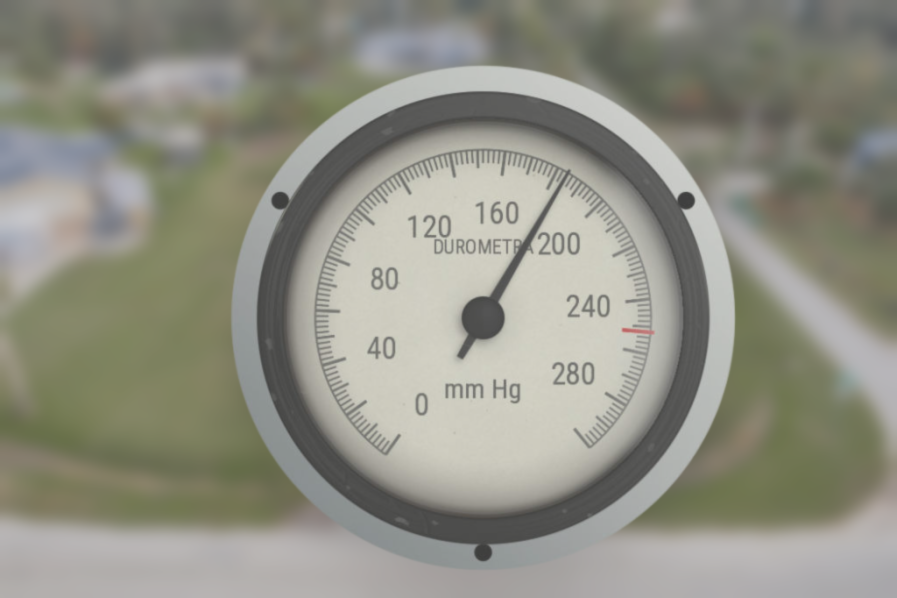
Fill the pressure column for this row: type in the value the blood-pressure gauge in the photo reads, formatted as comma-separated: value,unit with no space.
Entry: 184,mmHg
